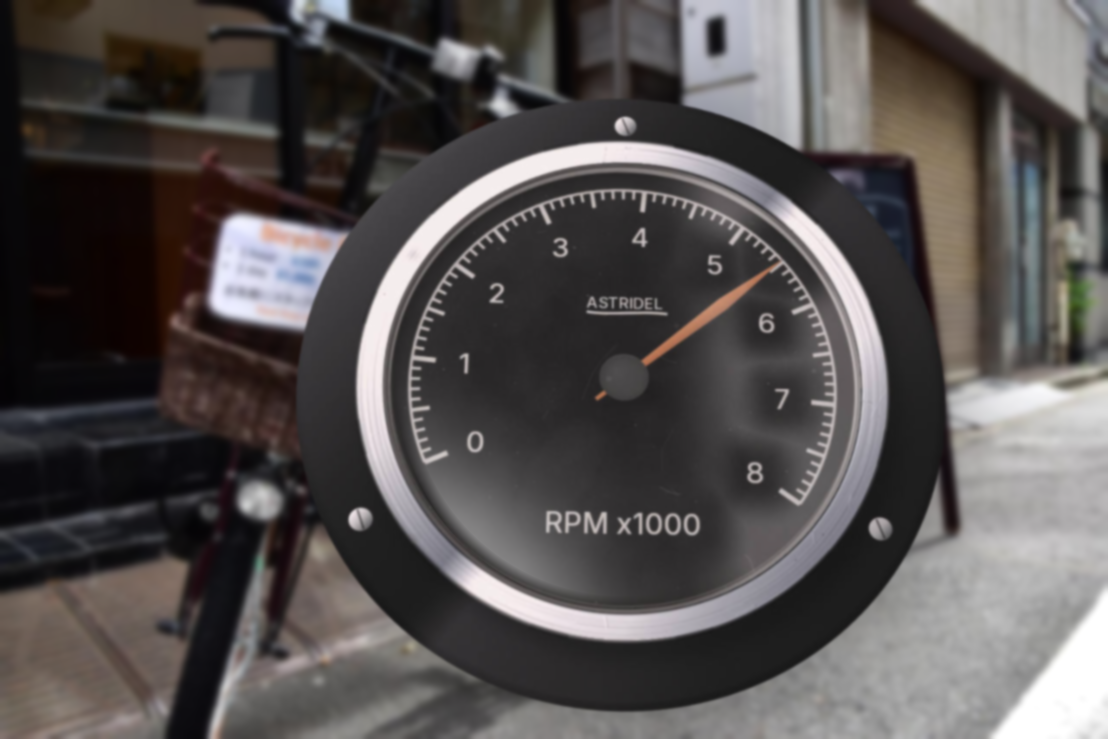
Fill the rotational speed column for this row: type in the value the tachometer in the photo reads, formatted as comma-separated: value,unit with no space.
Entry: 5500,rpm
